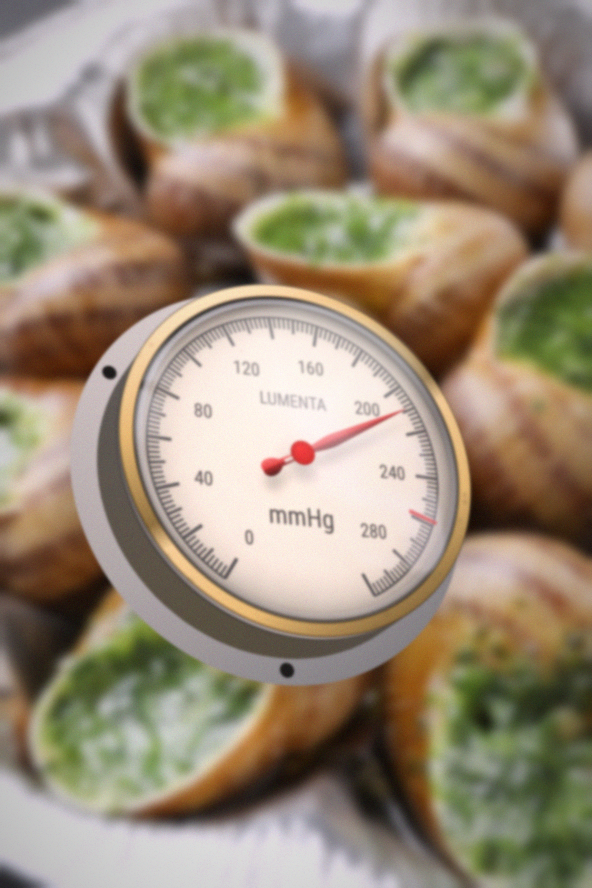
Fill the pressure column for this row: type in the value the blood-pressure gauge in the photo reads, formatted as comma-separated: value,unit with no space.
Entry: 210,mmHg
